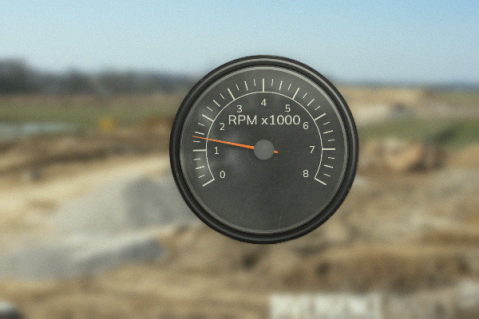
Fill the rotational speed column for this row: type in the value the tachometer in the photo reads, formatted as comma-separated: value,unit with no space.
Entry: 1375,rpm
